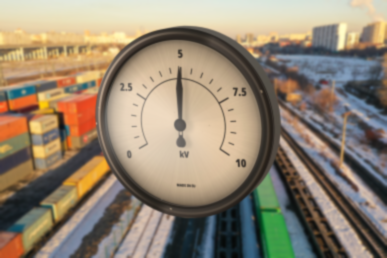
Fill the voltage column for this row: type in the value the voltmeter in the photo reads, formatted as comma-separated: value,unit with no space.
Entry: 5,kV
